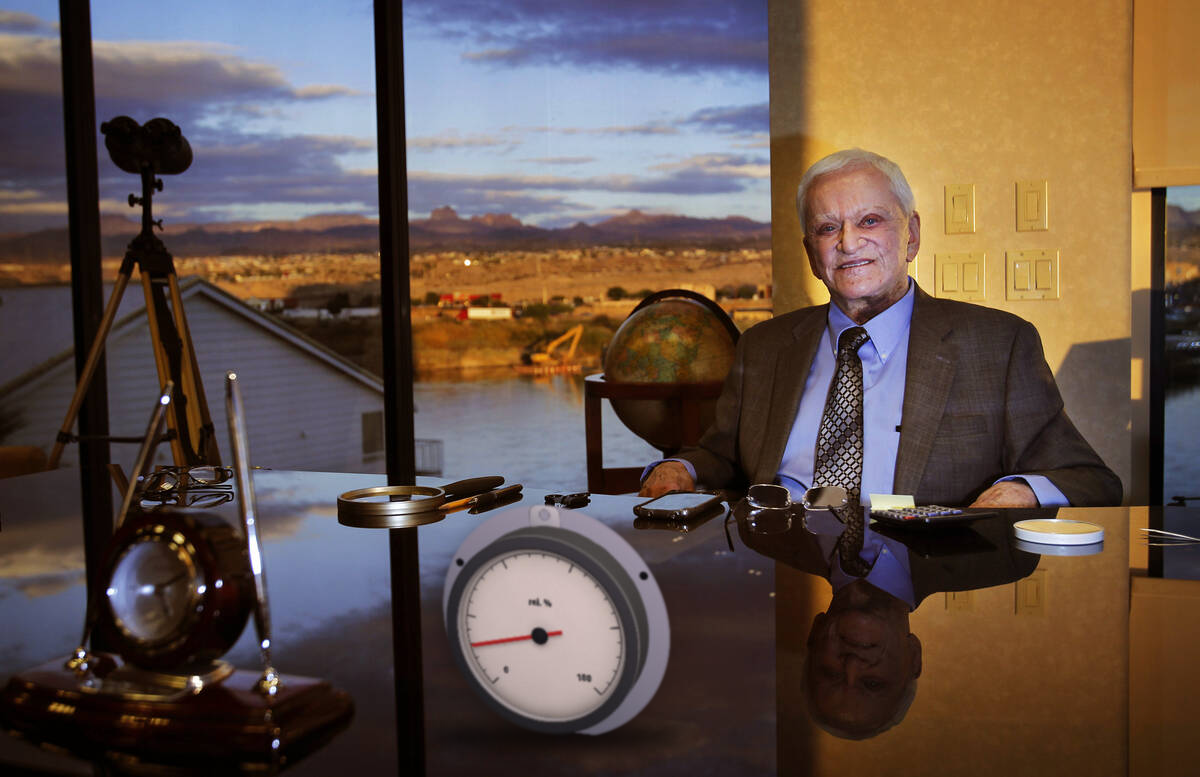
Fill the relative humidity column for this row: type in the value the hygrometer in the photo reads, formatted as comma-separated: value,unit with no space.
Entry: 12,%
